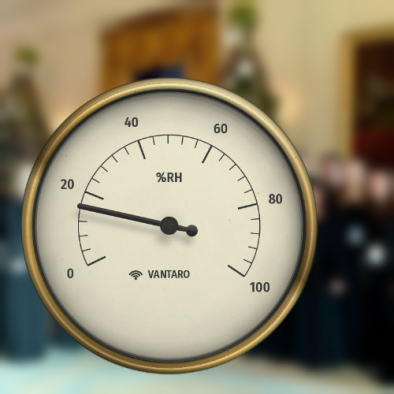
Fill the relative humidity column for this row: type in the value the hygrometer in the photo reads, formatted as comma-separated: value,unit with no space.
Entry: 16,%
